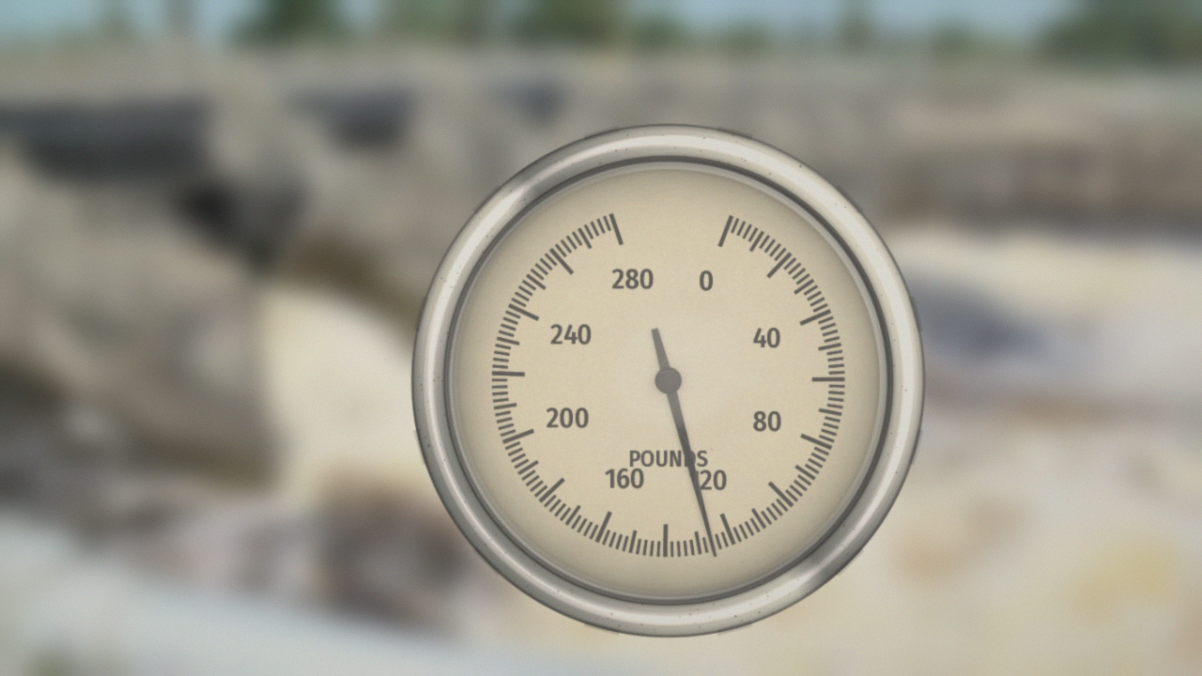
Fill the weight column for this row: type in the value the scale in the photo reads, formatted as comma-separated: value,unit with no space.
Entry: 126,lb
